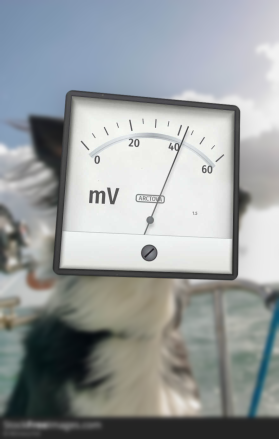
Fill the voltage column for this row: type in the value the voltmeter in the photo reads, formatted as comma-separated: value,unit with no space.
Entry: 42.5,mV
